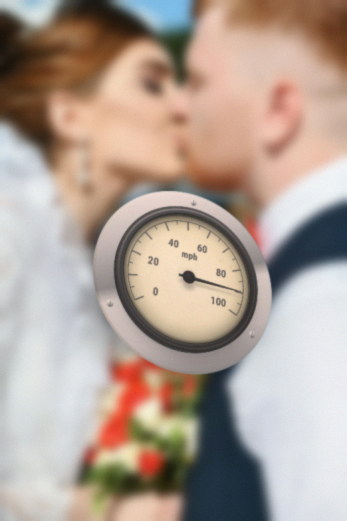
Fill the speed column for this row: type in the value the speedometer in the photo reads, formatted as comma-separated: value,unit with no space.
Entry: 90,mph
